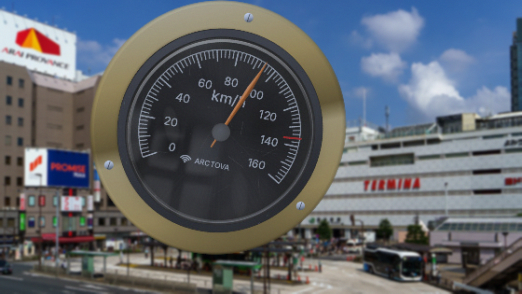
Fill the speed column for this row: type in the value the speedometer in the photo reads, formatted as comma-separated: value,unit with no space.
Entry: 94,km/h
